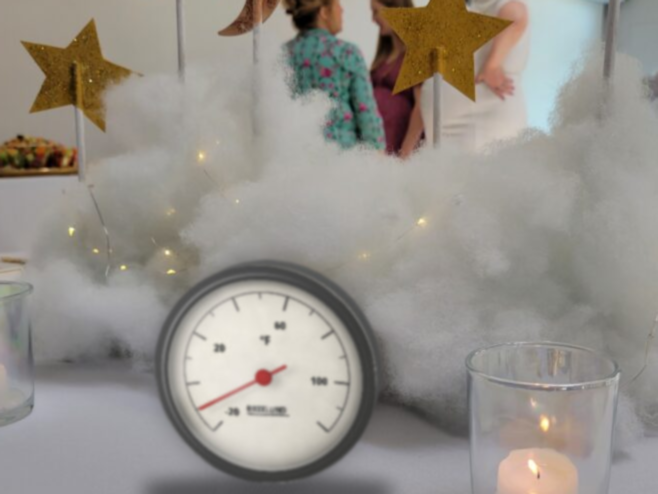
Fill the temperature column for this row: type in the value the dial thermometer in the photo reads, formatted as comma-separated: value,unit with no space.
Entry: -10,°F
